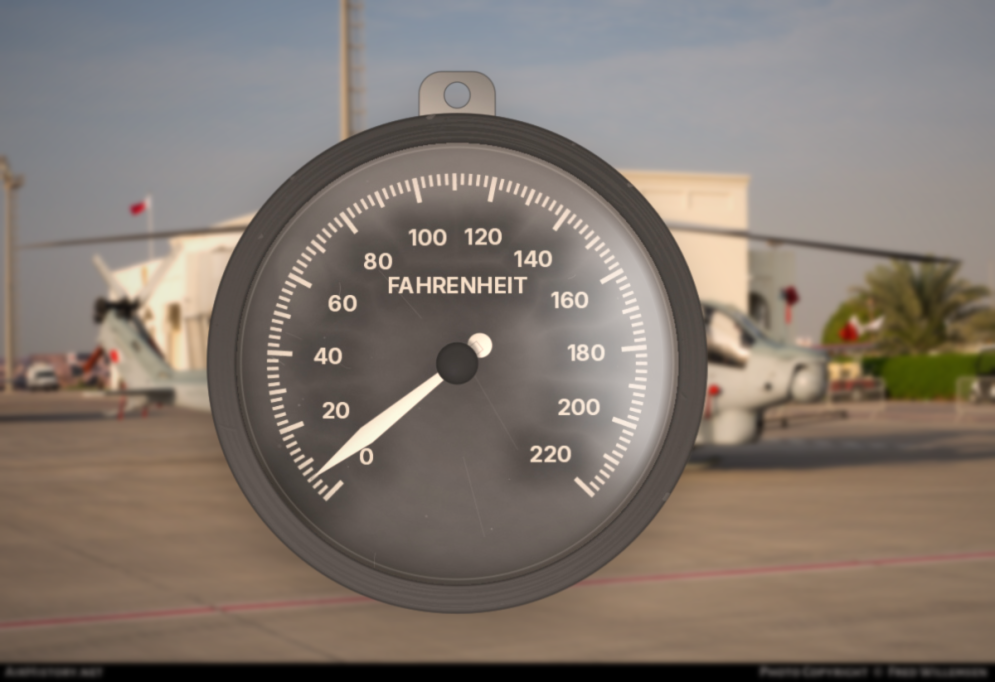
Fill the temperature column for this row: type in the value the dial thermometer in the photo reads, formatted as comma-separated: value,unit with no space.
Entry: 6,°F
